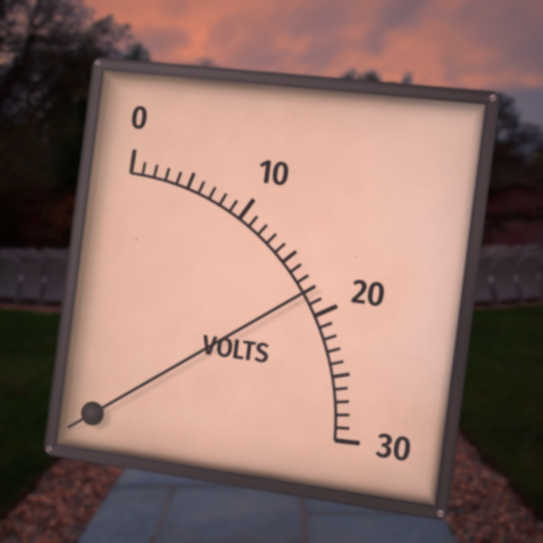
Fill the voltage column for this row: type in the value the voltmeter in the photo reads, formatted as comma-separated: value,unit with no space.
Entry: 18,V
